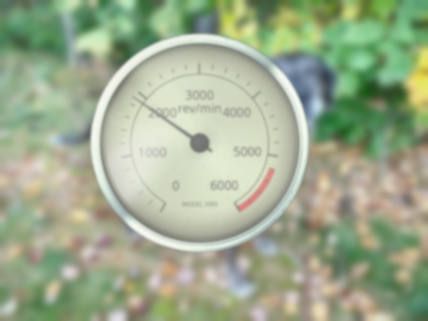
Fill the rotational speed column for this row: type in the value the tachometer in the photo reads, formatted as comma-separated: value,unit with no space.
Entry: 1900,rpm
